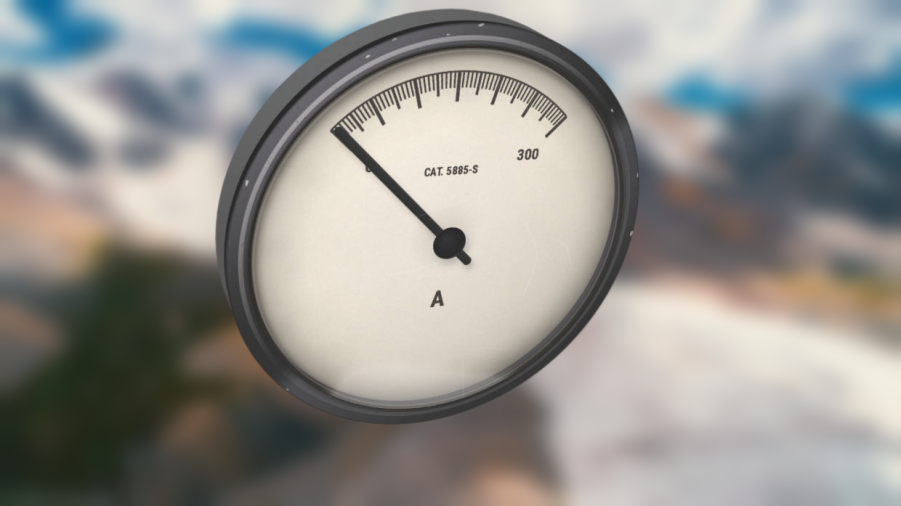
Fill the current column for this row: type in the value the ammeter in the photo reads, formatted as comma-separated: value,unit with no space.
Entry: 5,A
